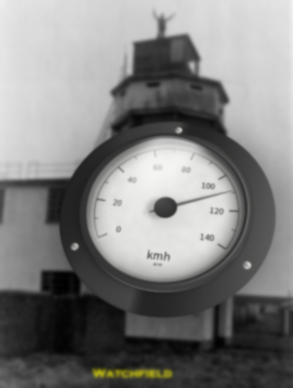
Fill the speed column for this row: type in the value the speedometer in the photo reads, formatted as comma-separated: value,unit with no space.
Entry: 110,km/h
